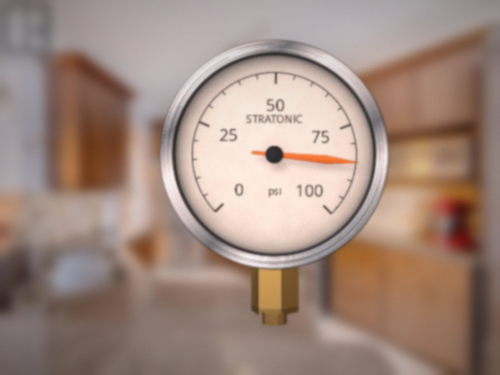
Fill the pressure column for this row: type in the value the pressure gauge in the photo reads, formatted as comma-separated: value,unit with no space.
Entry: 85,psi
